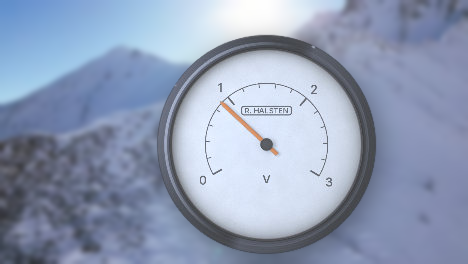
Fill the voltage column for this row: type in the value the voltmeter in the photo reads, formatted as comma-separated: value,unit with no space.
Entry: 0.9,V
